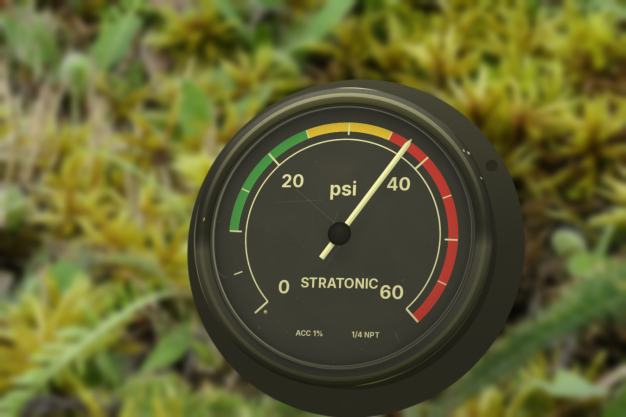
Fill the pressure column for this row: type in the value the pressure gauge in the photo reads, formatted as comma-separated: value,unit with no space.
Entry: 37.5,psi
